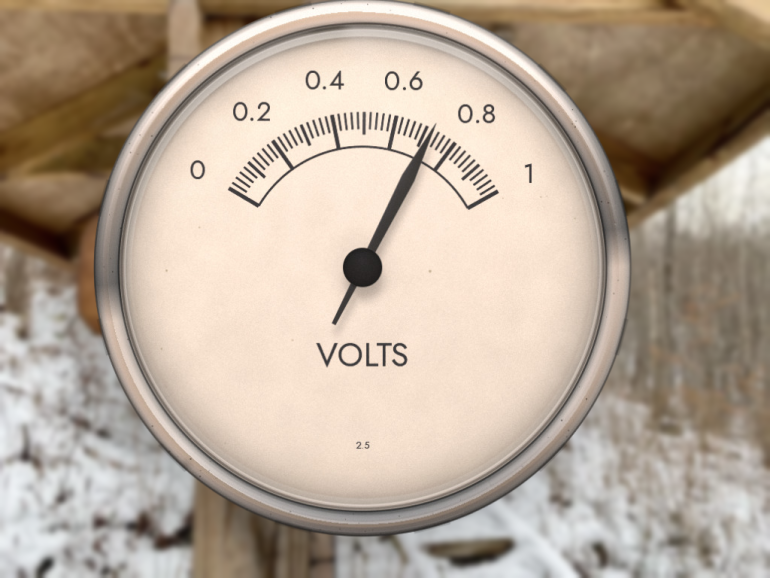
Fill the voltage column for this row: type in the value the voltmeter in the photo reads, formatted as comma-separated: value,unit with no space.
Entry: 0.72,V
